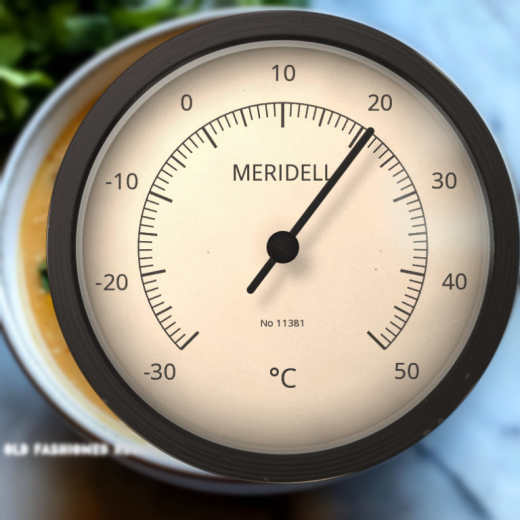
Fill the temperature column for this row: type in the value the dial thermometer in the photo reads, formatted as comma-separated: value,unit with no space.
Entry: 21,°C
